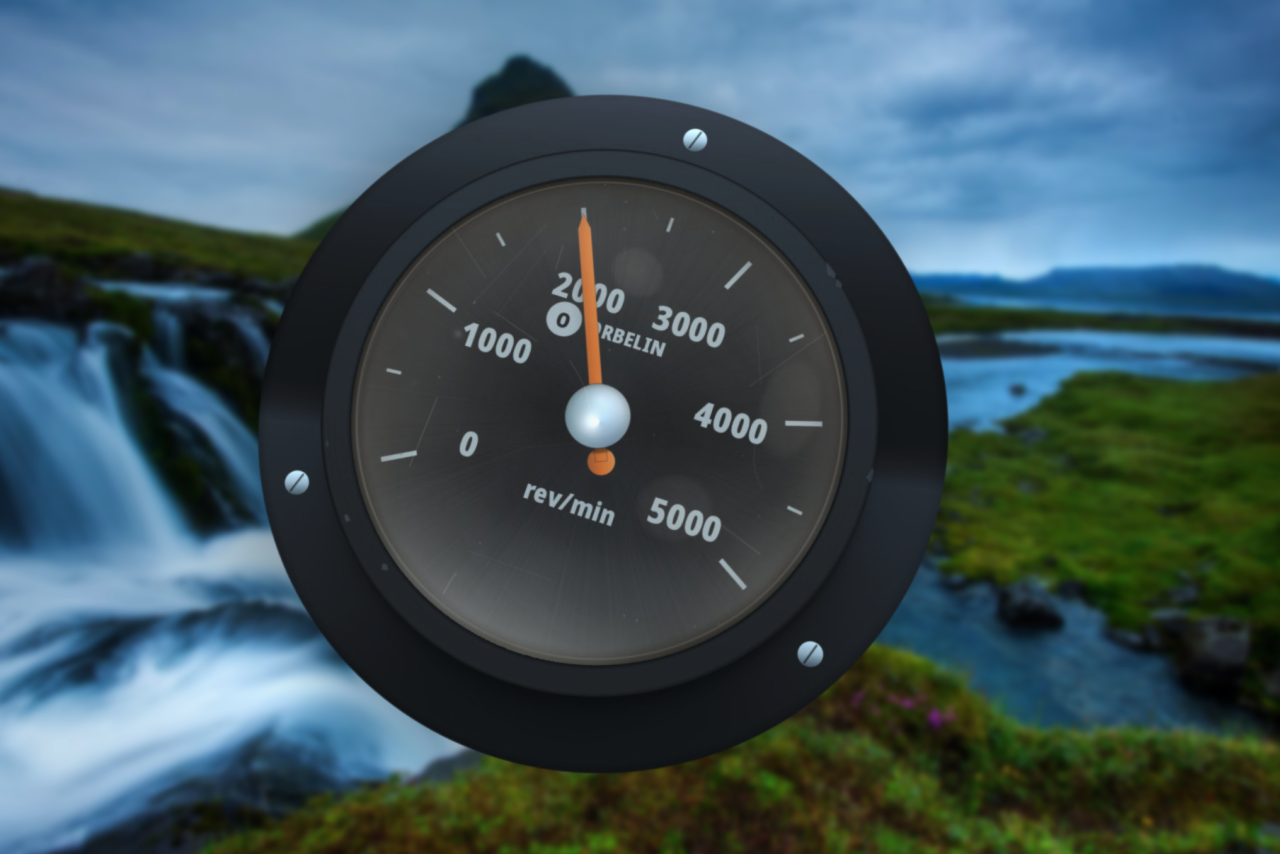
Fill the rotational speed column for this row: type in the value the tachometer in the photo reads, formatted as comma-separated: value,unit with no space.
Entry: 2000,rpm
